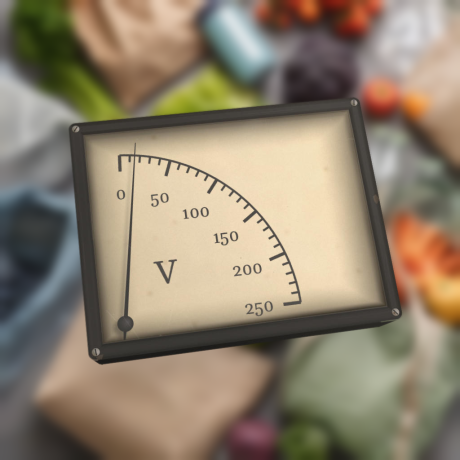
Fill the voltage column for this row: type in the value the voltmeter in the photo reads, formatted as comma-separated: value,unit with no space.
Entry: 15,V
